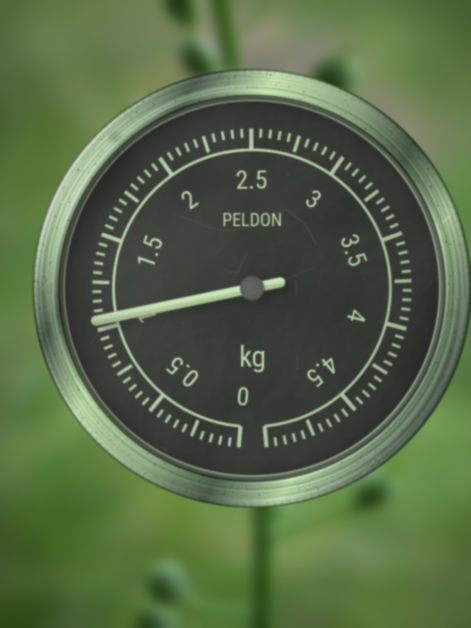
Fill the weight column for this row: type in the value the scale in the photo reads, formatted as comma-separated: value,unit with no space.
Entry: 1.05,kg
